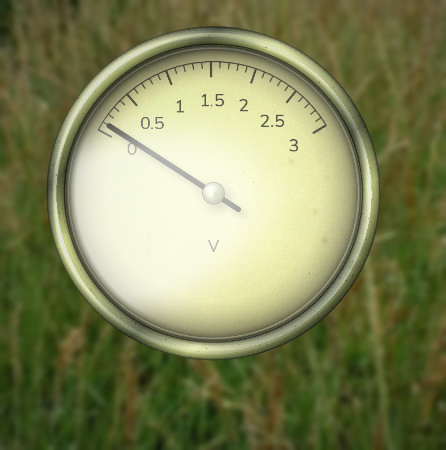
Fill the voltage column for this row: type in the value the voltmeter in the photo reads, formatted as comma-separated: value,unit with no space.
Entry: 0.1,V
